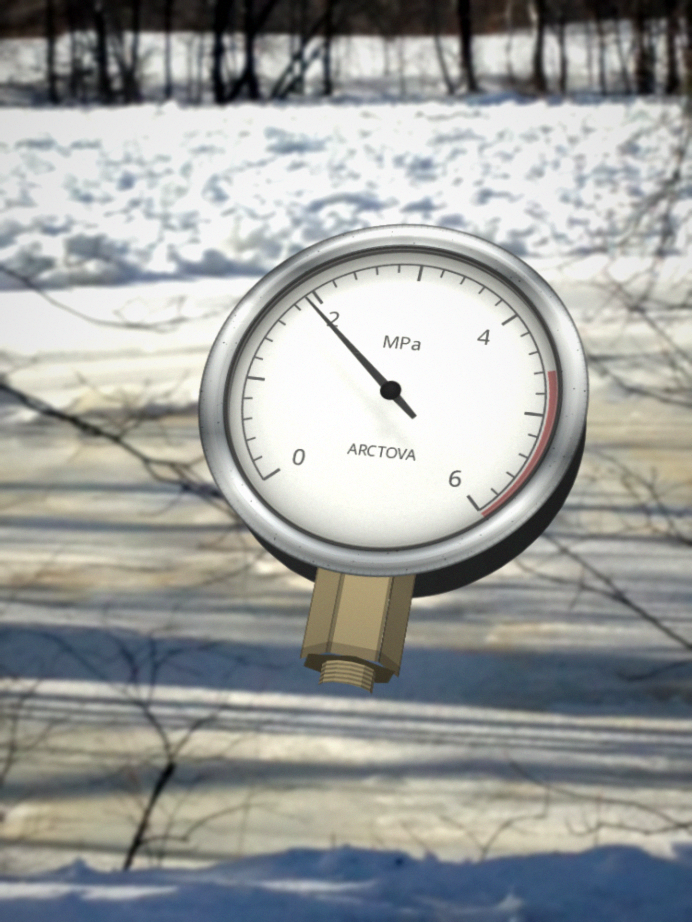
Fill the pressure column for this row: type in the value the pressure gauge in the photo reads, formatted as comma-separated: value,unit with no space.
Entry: 1.9,MPa
